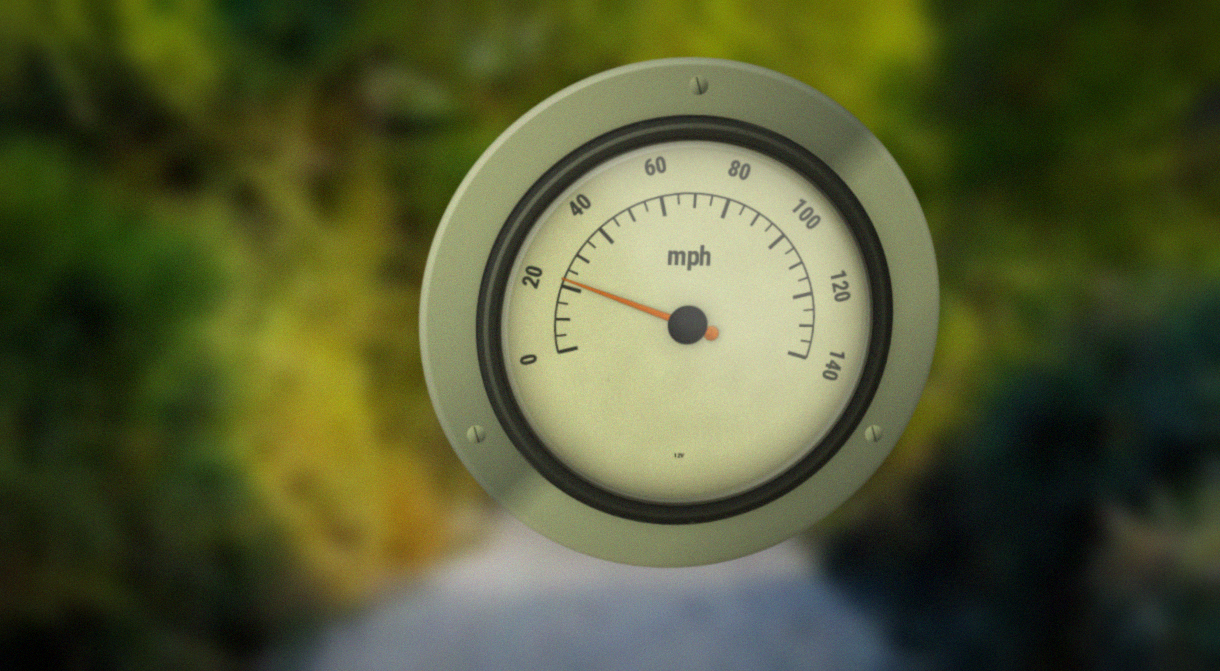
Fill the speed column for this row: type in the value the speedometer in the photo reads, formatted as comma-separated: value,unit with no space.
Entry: 22.5,mph
